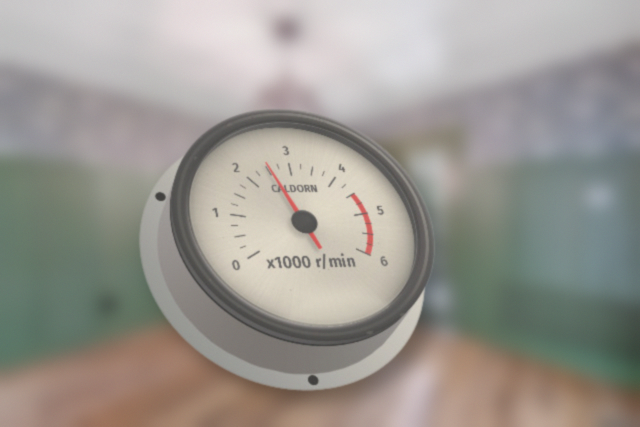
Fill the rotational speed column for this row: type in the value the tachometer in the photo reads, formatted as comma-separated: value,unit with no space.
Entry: 2500,rpm
